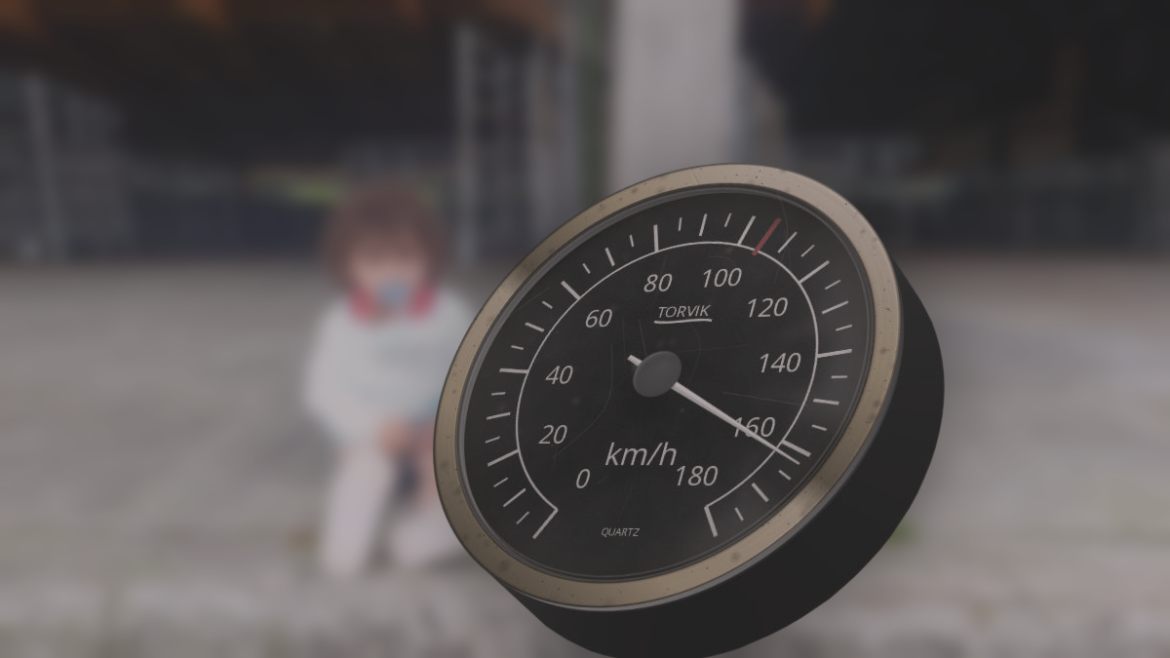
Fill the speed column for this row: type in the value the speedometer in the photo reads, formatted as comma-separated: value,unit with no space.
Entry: 162.5,km/h
